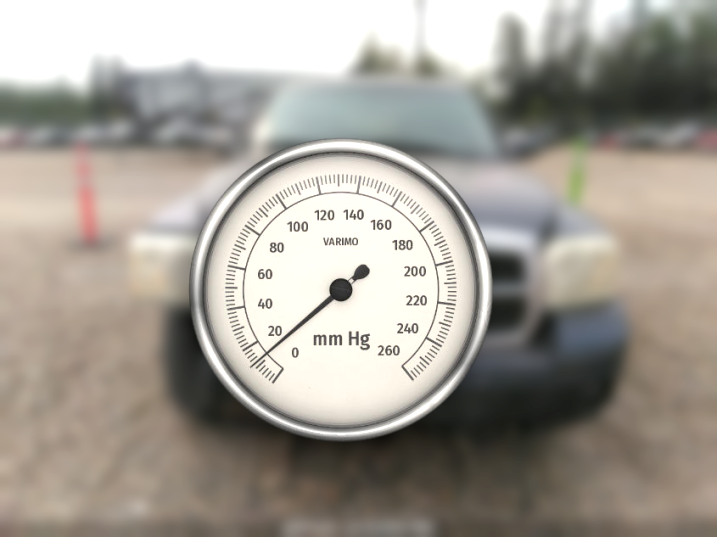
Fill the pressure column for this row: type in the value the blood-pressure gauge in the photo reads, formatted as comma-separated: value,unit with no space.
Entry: 12,mmHg
